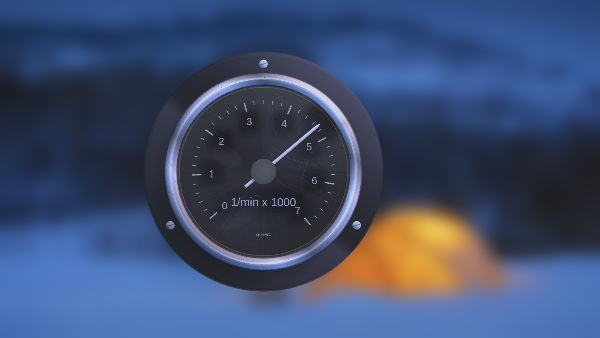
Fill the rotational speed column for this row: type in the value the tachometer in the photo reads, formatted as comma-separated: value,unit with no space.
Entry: 4700,rpm
